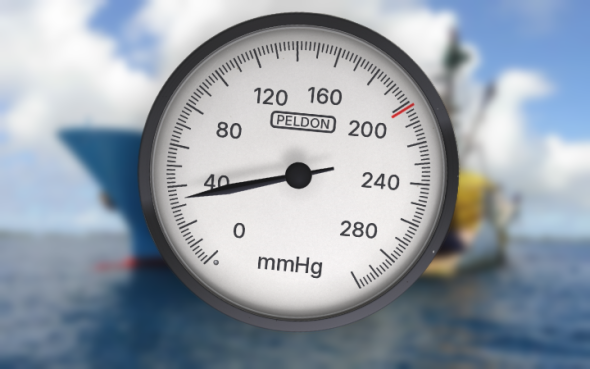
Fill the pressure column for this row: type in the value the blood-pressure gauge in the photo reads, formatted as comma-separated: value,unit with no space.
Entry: 34,mmHg
